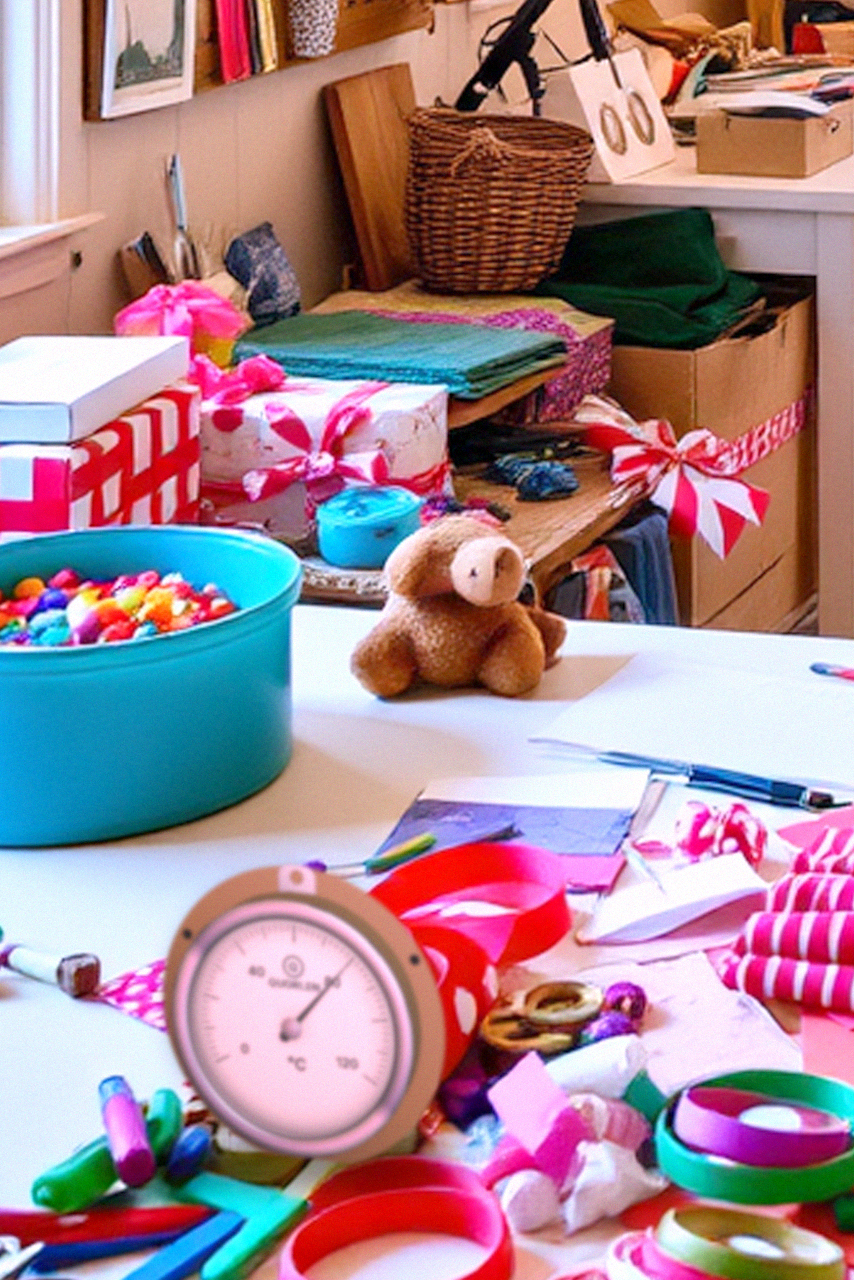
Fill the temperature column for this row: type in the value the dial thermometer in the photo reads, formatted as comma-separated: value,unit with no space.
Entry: 80,°C
